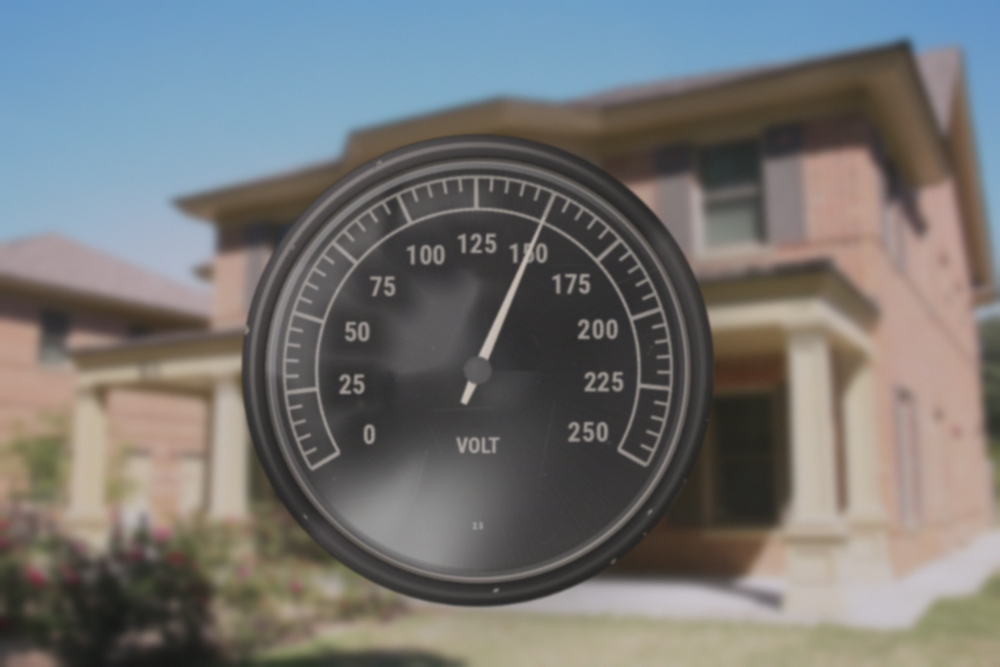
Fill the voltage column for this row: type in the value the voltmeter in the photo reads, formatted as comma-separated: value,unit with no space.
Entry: 150,V
